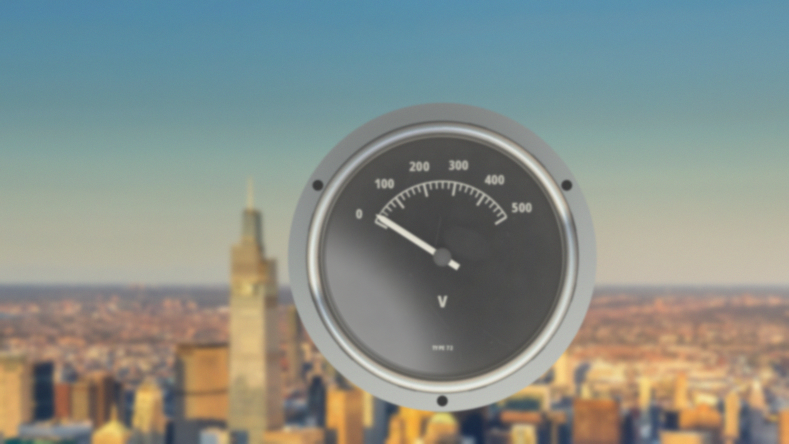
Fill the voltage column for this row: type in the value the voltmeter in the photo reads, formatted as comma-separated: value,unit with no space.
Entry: 20,V
